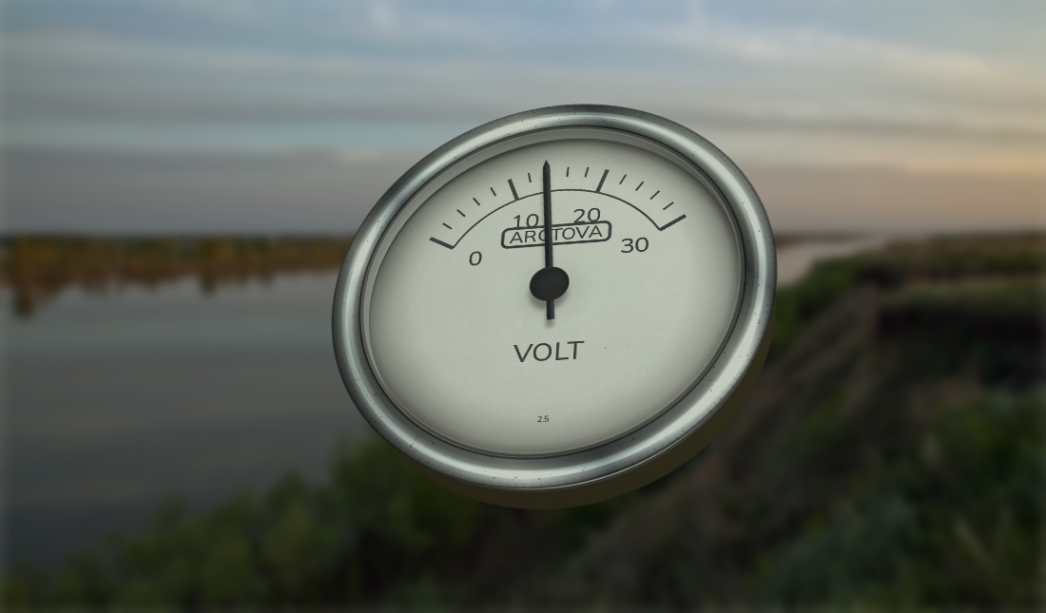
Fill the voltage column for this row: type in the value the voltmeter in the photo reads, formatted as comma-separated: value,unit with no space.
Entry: 14,V
